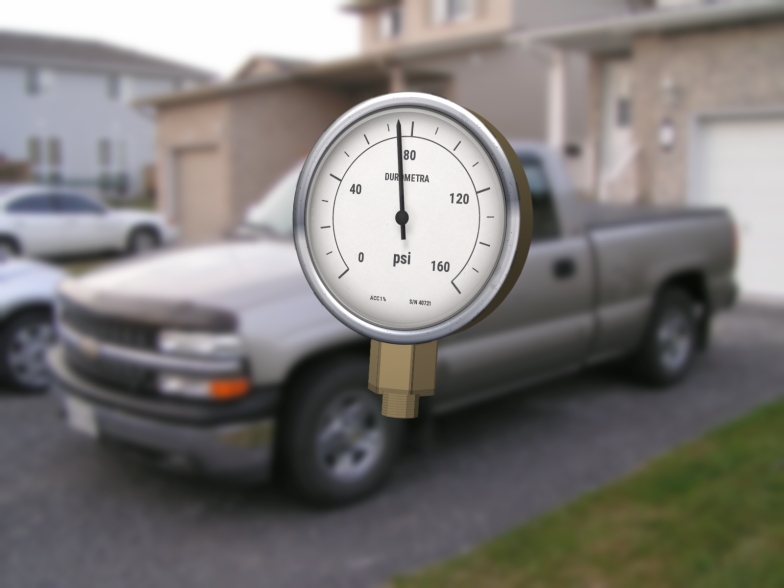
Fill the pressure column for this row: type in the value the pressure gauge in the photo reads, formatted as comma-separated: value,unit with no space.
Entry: 75,psi
